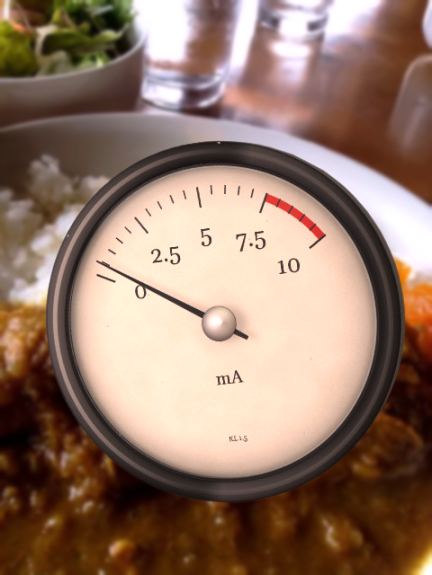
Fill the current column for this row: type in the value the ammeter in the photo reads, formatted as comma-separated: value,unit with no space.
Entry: 0.5,mA
